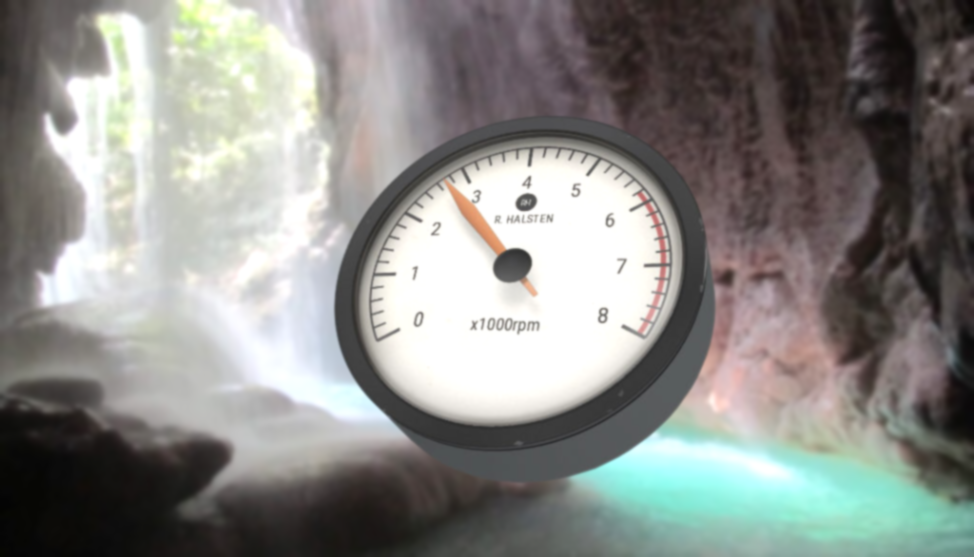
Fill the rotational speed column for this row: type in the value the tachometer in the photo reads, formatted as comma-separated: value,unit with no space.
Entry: 2700,rpm
